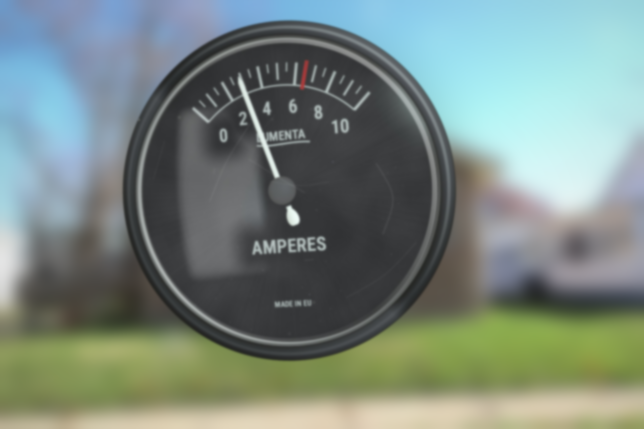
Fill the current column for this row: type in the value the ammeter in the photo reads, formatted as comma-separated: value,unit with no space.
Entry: 3,A
